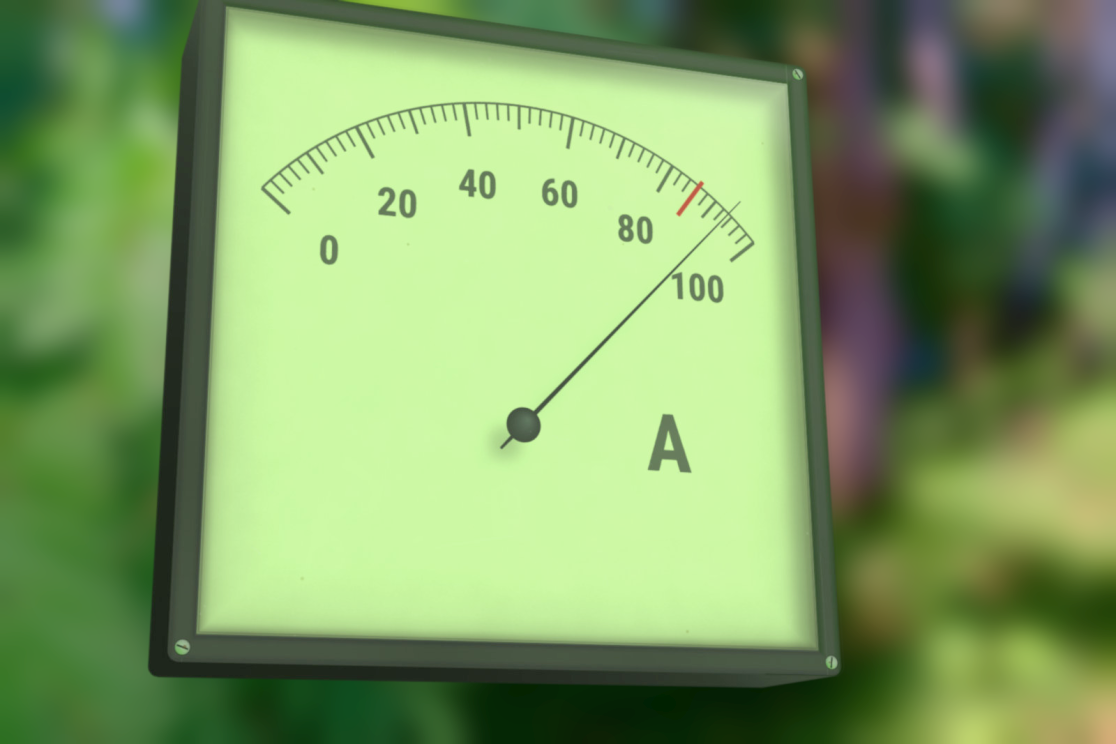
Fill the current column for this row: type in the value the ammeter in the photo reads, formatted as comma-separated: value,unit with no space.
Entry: 93,A
